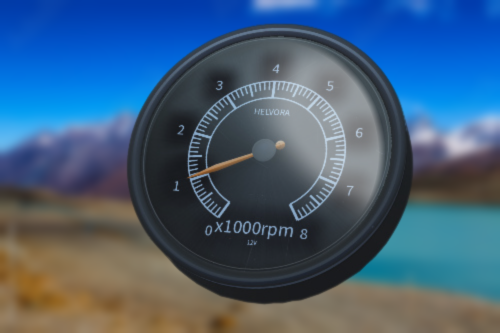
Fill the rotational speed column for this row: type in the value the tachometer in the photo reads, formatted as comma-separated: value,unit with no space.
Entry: 1000,rpm
